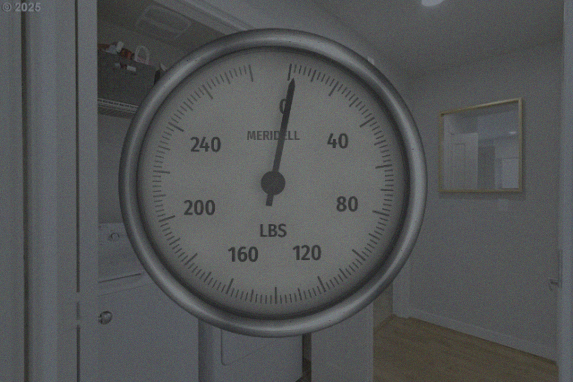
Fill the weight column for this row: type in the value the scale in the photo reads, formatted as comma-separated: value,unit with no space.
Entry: 2,lb
